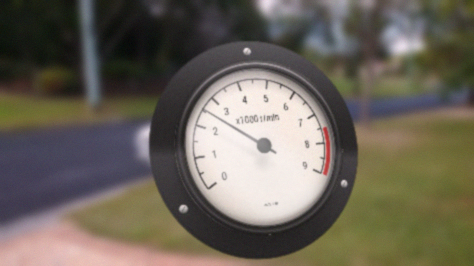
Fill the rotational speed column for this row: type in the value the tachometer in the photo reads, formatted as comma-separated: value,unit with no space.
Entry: 2500,rpm
